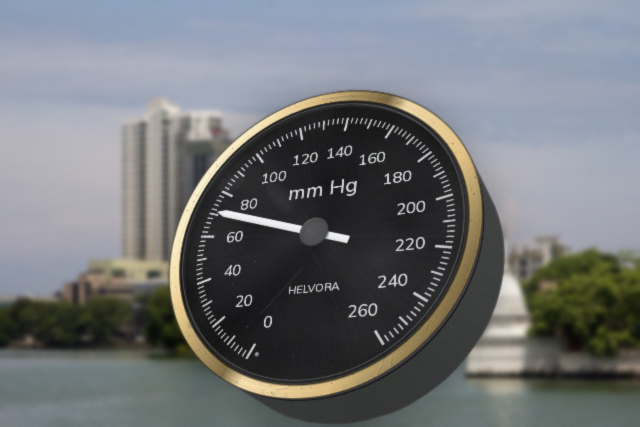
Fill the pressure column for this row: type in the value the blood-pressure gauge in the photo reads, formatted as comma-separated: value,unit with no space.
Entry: 70,mmHg
